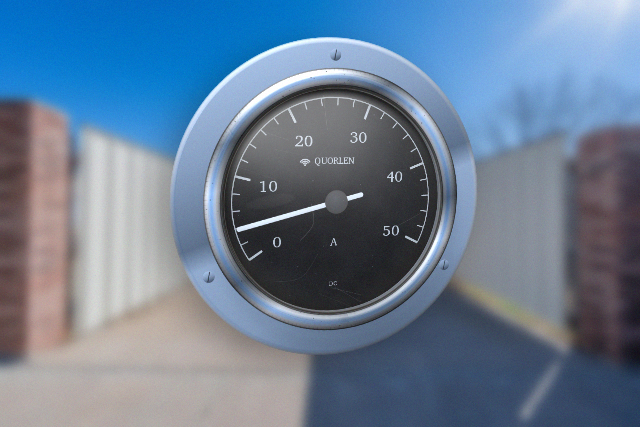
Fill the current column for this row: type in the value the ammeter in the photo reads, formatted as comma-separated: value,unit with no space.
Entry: 4,A
